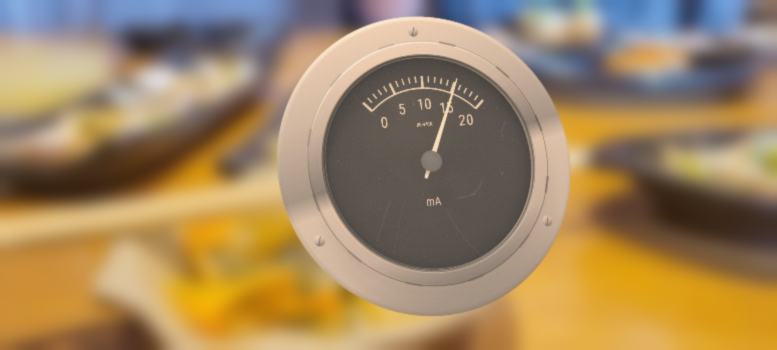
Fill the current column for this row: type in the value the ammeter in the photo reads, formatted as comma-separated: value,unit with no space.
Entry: 15,mA
